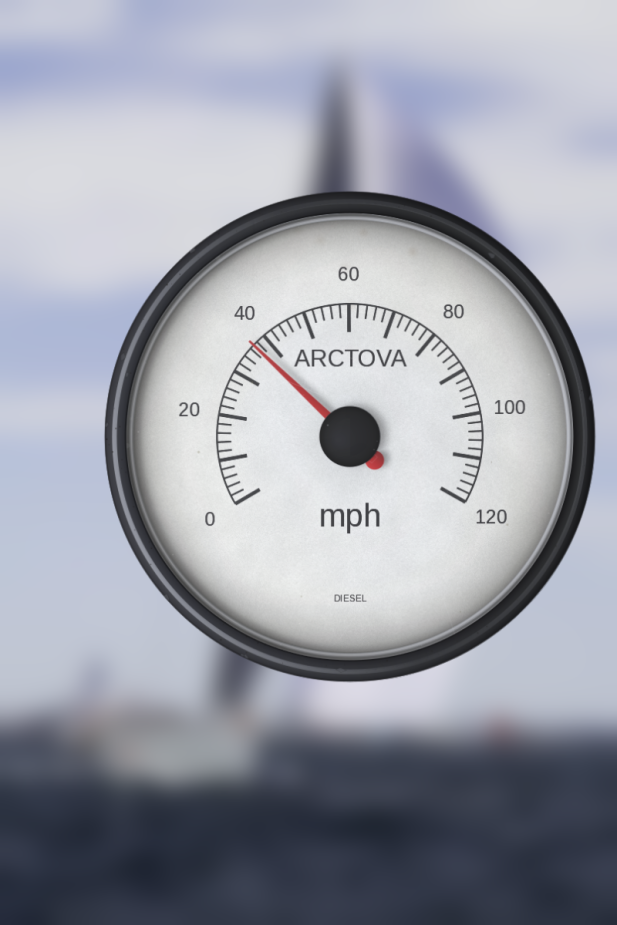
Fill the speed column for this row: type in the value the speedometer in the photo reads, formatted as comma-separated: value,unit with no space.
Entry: 37,mph
